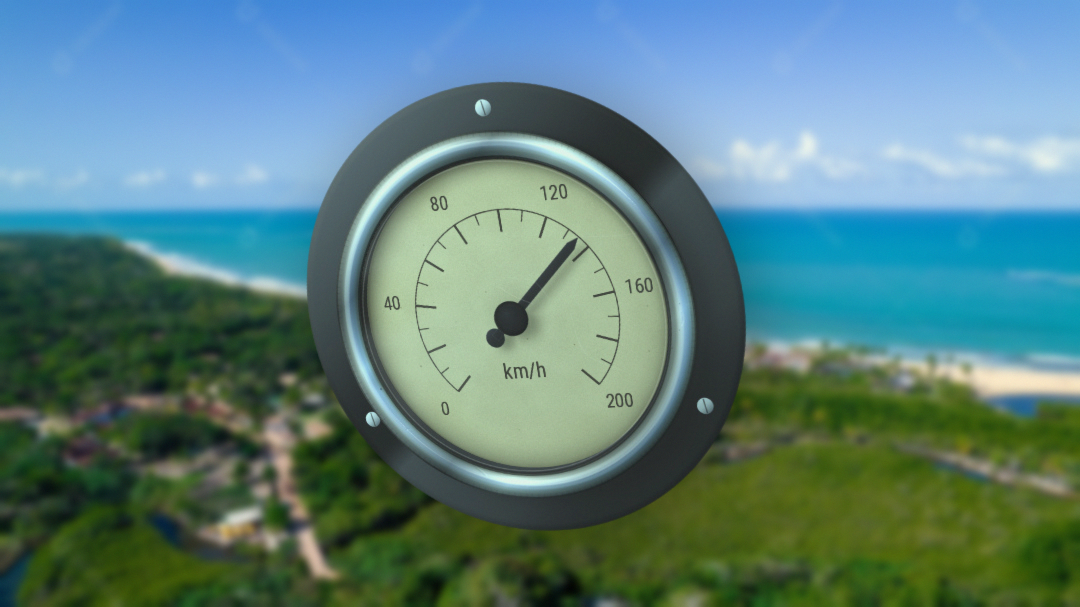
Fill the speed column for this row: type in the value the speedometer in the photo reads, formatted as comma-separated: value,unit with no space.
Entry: 135,km/h
